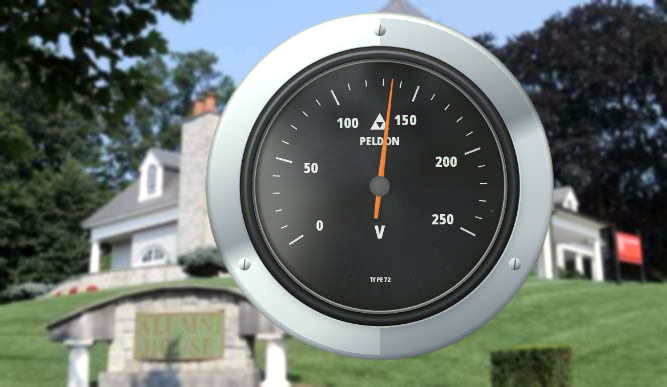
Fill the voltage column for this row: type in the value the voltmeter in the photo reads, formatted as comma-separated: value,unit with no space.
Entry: 135,V
